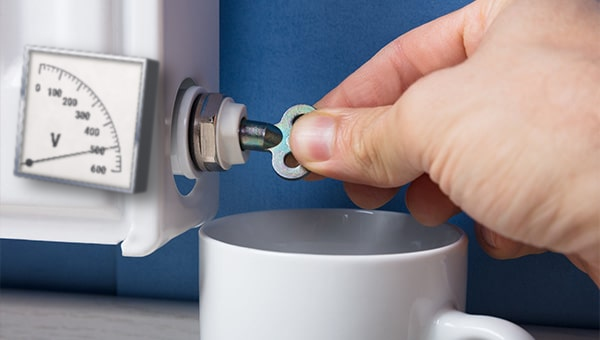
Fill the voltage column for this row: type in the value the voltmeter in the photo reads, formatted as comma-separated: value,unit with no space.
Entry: 500,V
